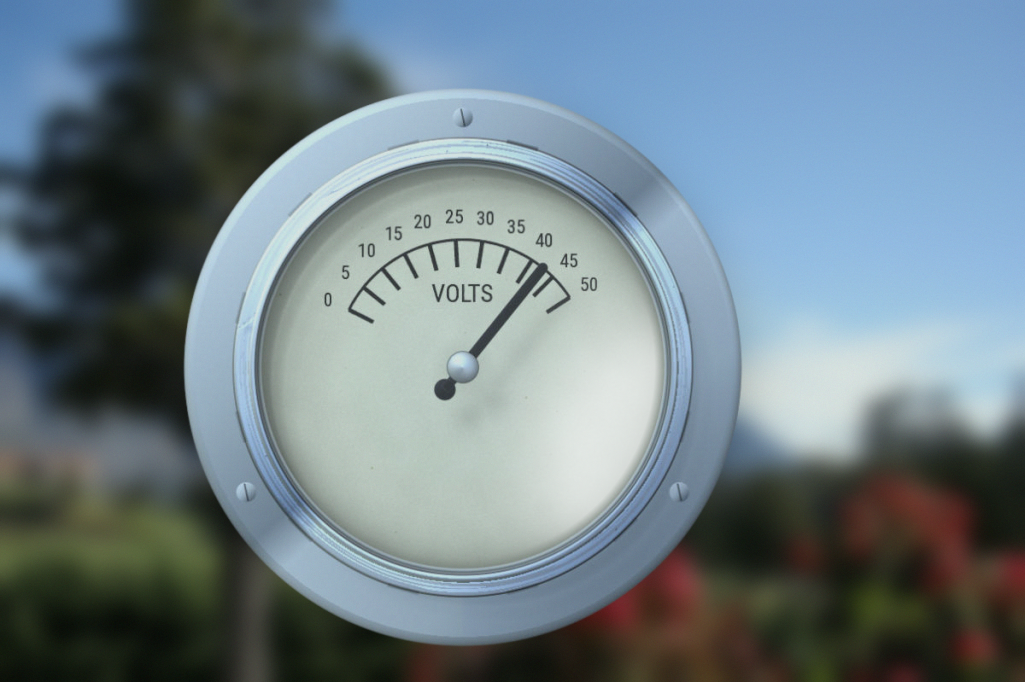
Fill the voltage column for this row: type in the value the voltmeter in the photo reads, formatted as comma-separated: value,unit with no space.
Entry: 42.5,V
